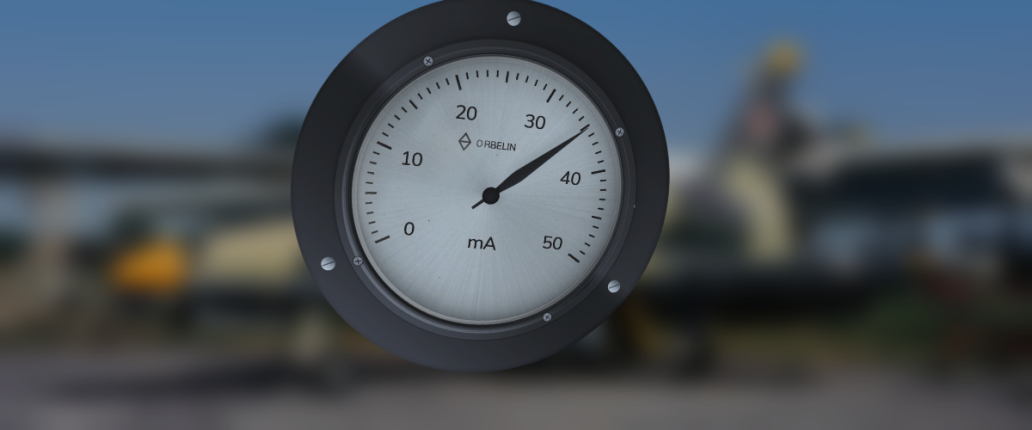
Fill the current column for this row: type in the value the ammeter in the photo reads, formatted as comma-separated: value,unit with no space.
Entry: 35,mA
